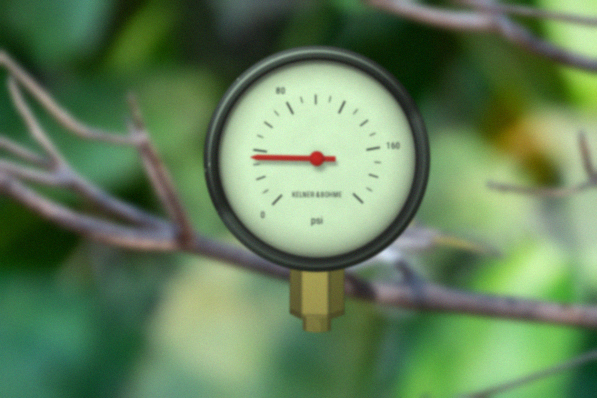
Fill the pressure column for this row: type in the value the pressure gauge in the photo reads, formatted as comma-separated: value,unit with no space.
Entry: 35,psi
